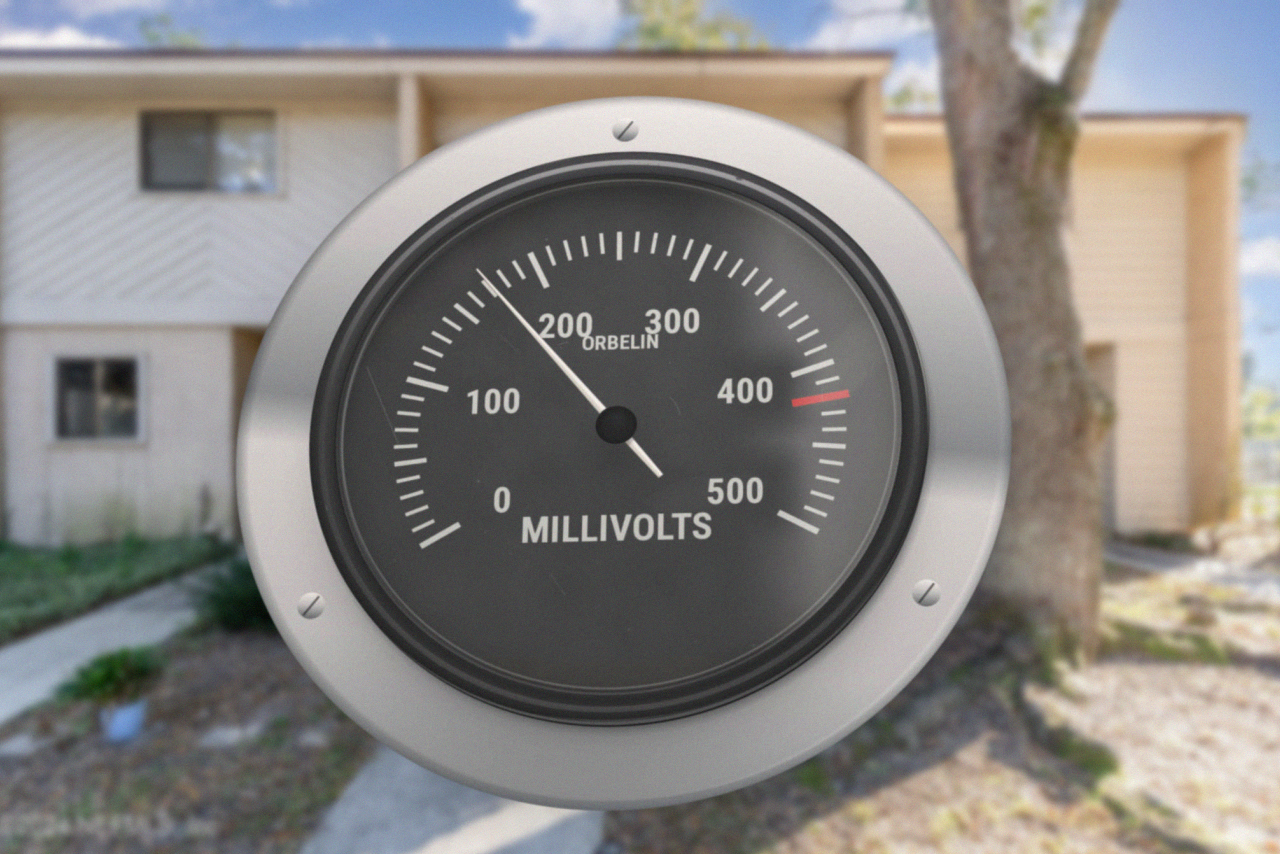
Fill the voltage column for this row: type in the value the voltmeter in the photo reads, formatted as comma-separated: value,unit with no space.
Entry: 170,mV
